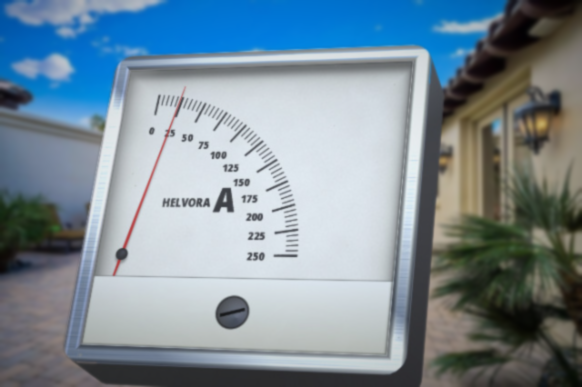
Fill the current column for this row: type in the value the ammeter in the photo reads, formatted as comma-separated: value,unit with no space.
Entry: 25,A
